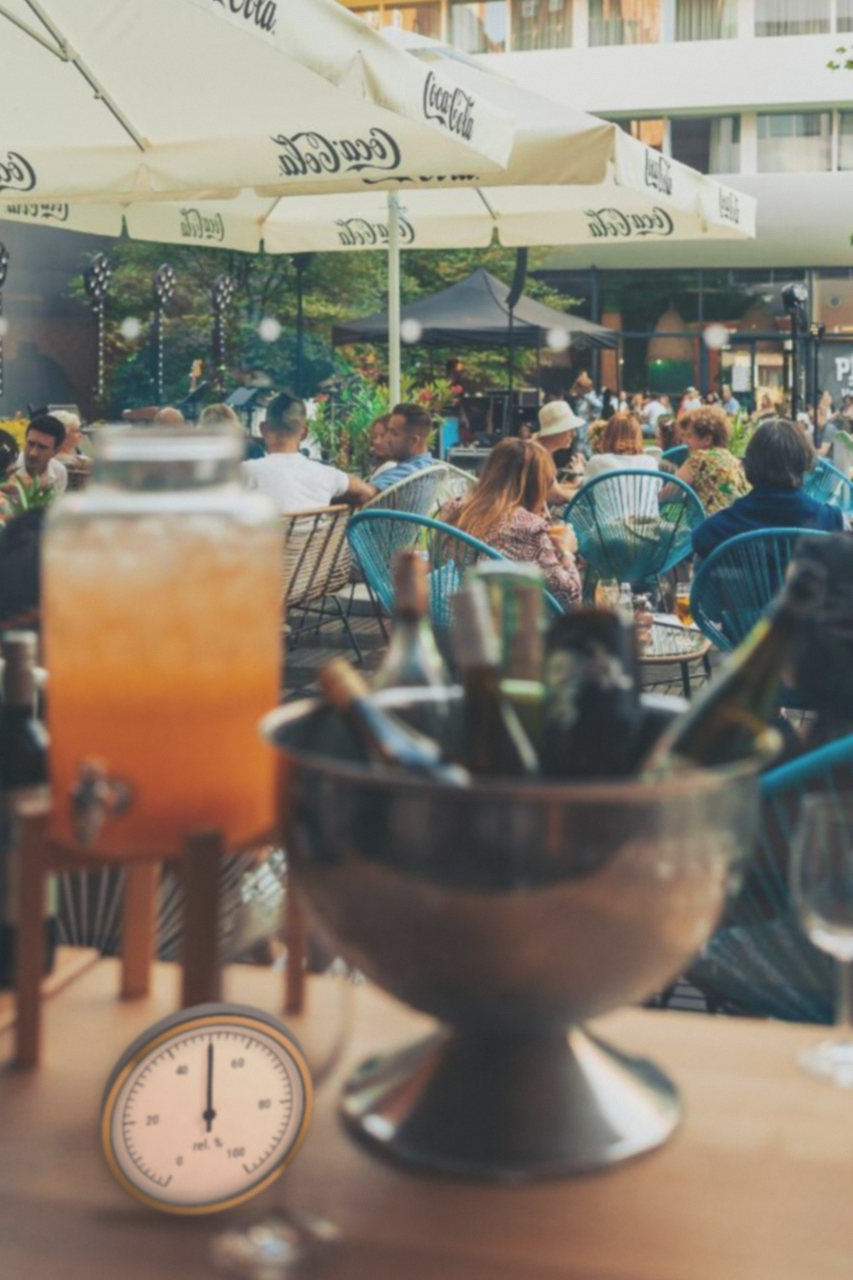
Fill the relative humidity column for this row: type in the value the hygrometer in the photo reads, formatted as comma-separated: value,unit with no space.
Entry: 50,%
